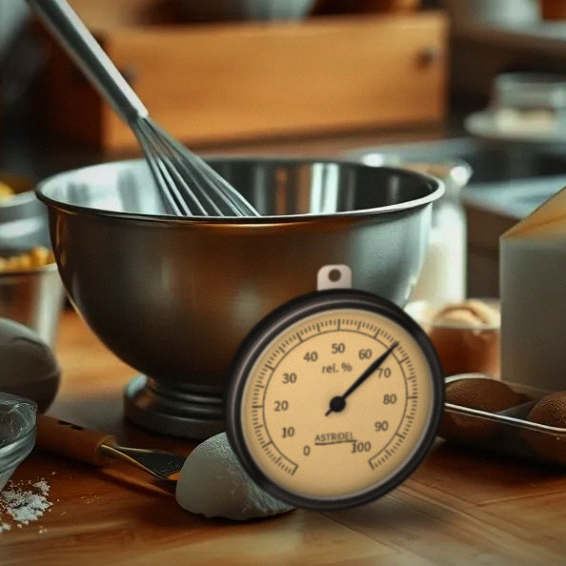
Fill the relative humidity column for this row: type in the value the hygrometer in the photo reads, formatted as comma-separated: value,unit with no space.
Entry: 65,%
